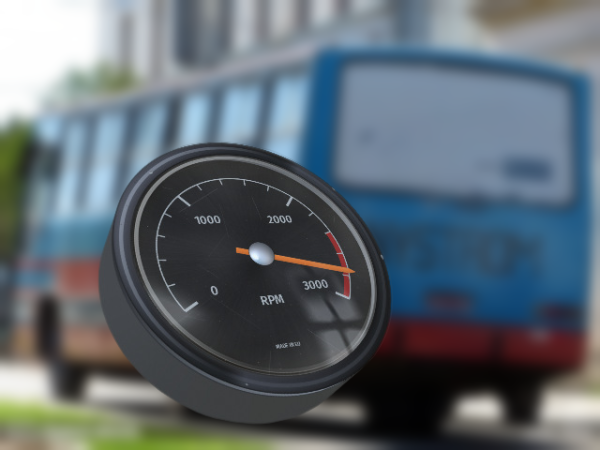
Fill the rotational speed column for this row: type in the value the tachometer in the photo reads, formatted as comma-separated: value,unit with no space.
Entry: 2800,rpm
